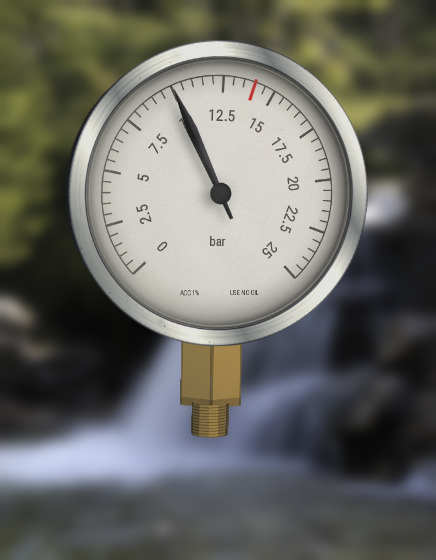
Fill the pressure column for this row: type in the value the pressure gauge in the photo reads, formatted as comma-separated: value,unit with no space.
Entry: 10,bar
